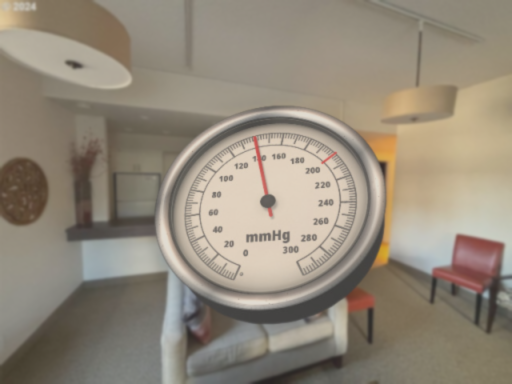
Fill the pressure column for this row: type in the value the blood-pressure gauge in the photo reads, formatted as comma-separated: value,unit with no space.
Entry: 140,mmHg
